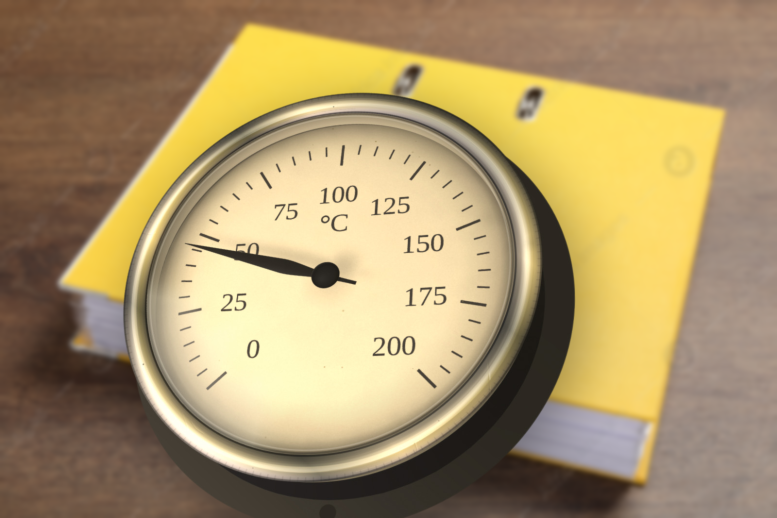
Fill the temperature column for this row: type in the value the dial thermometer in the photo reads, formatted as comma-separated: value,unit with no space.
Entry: 45,°C
